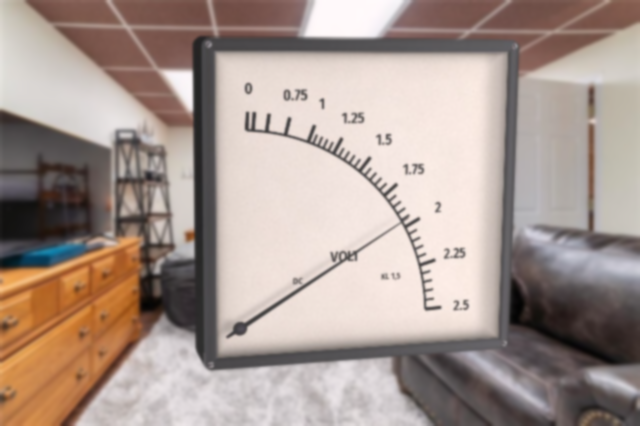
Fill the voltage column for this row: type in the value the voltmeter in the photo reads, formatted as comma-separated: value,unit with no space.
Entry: 1.95,V
